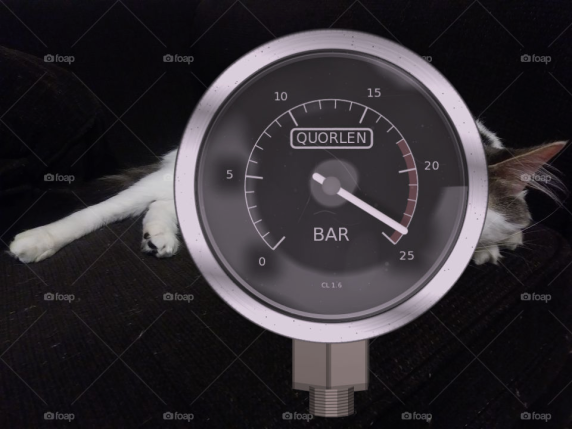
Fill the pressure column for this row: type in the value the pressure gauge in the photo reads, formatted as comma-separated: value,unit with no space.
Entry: 24,bar
